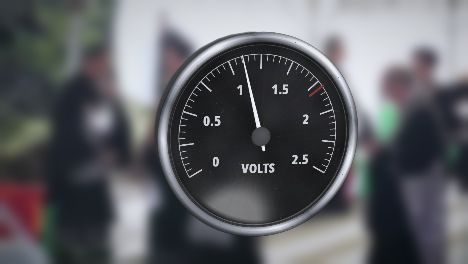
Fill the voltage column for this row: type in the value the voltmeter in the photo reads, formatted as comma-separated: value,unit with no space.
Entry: 1.1,V
